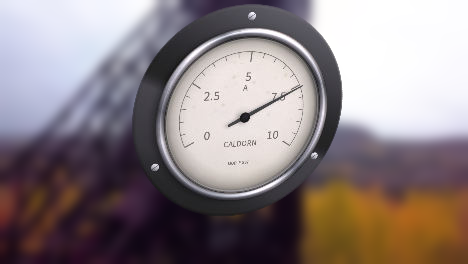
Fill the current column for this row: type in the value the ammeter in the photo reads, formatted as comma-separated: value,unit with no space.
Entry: 7.5,A
